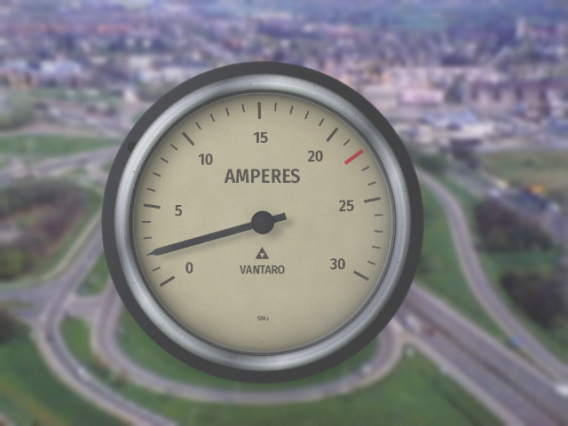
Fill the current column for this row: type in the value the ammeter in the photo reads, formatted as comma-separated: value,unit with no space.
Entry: 2,A
